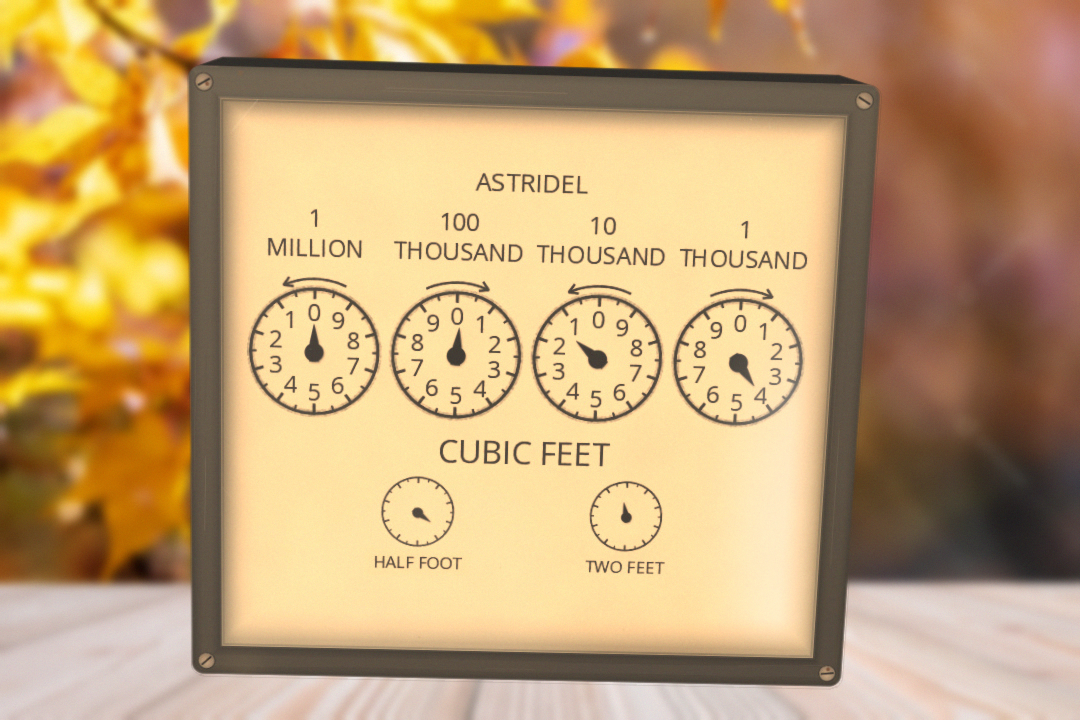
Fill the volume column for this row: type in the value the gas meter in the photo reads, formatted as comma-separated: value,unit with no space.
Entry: 1400,ft³
